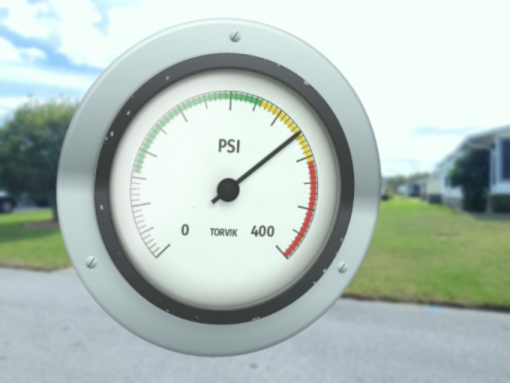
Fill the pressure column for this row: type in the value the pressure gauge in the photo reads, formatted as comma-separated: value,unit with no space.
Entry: 275,psi
